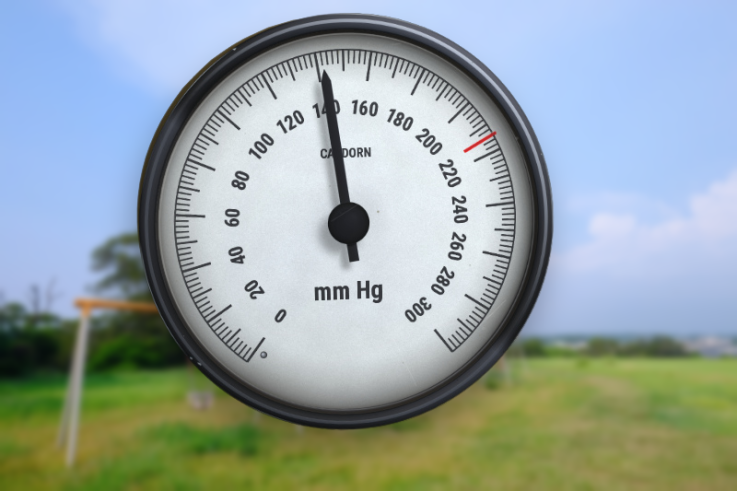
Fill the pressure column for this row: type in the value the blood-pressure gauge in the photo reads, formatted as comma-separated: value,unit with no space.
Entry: 142,mmHg
